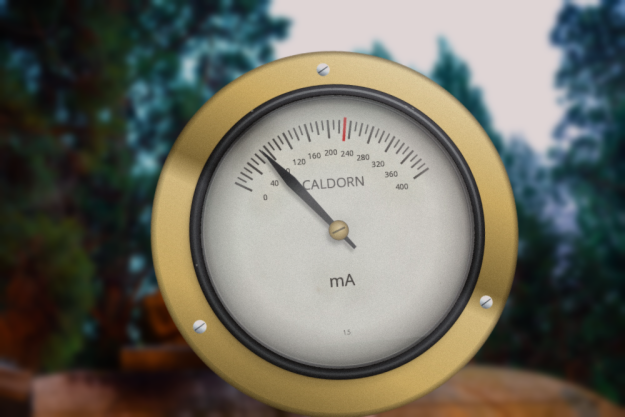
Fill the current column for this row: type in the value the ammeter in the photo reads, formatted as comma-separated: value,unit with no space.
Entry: 70,mA
